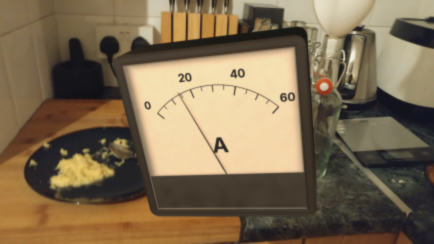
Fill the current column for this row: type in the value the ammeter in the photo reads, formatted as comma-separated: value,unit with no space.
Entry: 15,A
